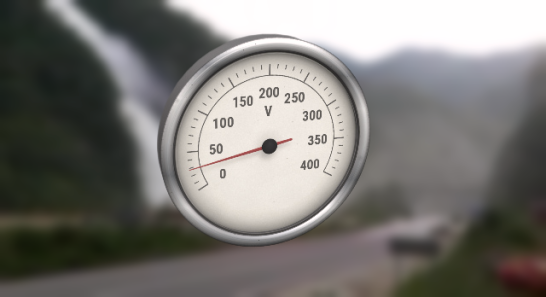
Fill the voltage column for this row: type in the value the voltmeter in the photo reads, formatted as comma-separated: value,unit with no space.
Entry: 30,V
